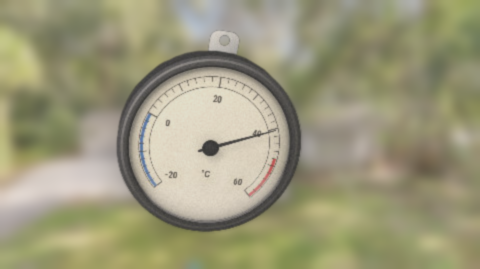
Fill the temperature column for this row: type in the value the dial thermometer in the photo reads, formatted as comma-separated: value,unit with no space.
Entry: 40,°C
